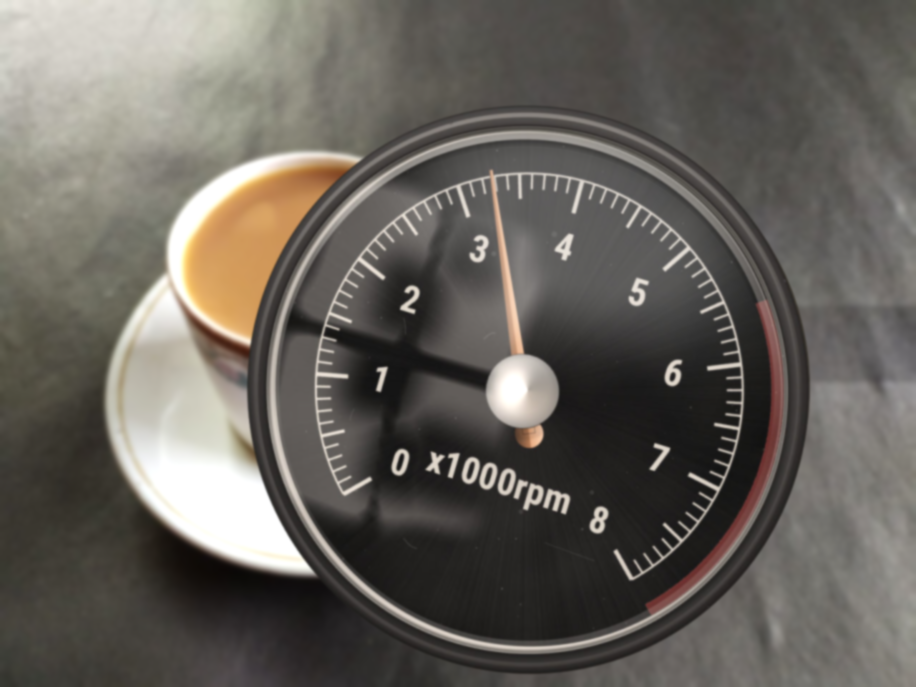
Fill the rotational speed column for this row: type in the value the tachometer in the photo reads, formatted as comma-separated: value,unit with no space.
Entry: 3300,rpm
